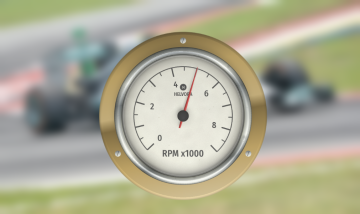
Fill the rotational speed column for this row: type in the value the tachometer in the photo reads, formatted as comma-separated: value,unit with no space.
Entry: 5000,rpm
